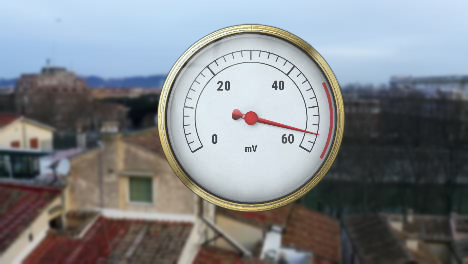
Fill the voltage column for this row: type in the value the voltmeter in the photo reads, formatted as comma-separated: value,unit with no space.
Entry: 56,mV
